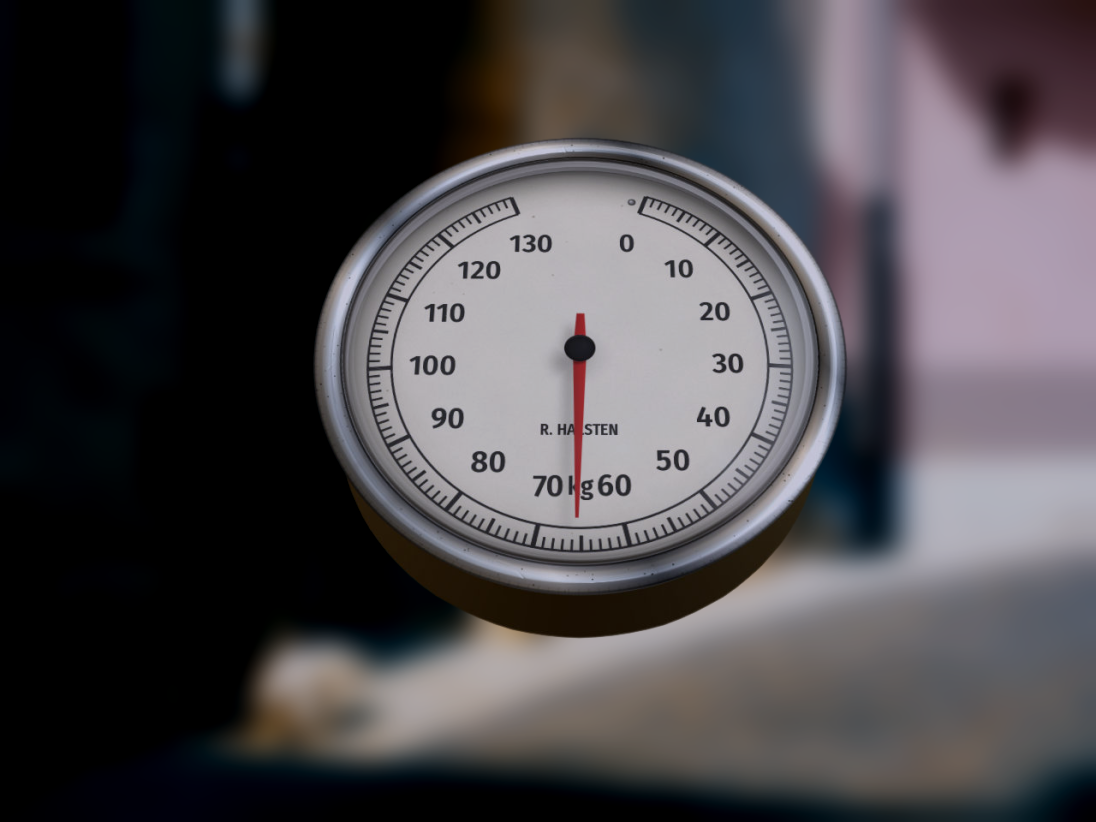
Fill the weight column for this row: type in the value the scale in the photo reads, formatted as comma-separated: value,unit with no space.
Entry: 65.5,kg
